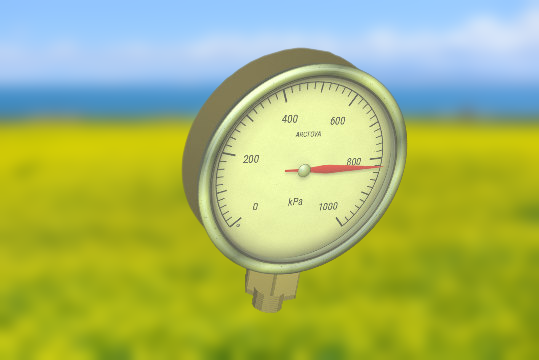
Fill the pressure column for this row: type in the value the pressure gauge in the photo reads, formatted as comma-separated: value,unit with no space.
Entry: 820,kPa
